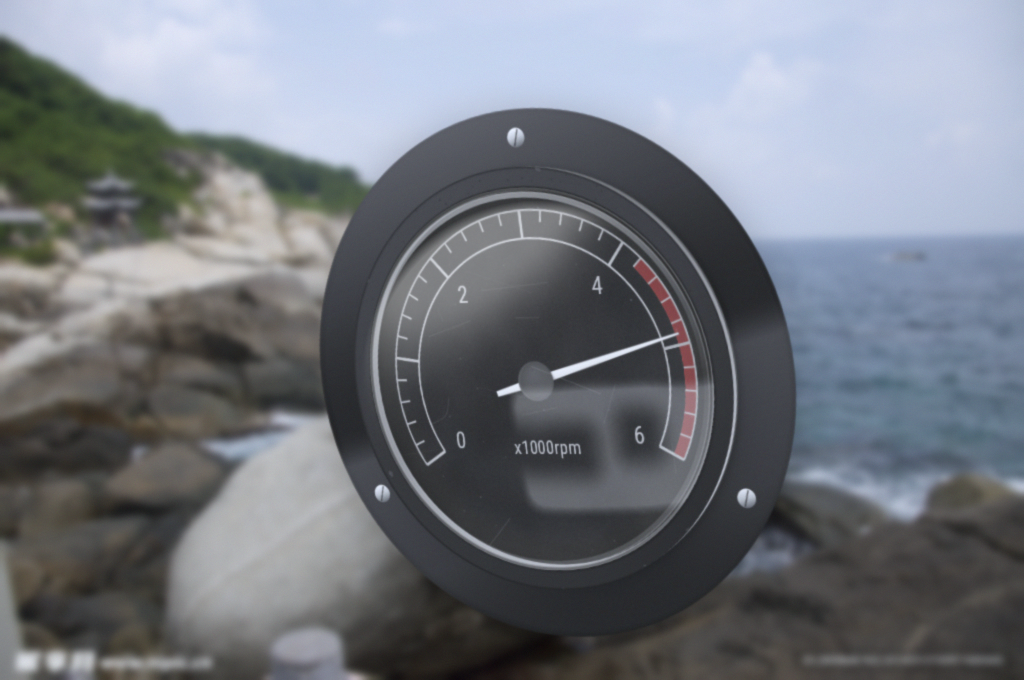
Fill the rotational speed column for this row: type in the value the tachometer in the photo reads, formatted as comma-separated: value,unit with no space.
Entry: 4900,rpm
